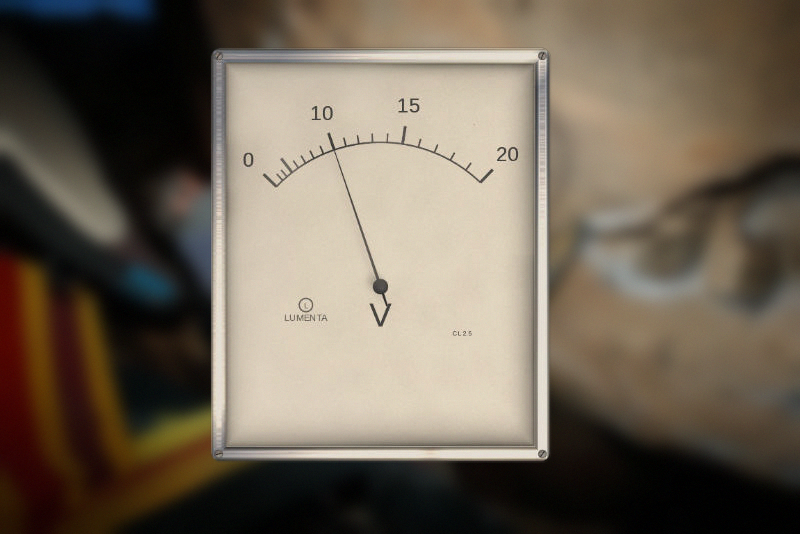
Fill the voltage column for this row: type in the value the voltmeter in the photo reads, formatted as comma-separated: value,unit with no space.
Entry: 10,V
